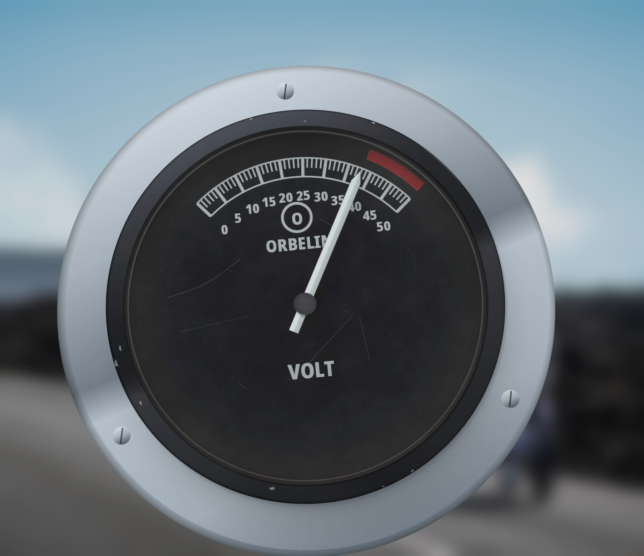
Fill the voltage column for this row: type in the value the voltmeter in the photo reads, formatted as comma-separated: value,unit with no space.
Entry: 38,V
